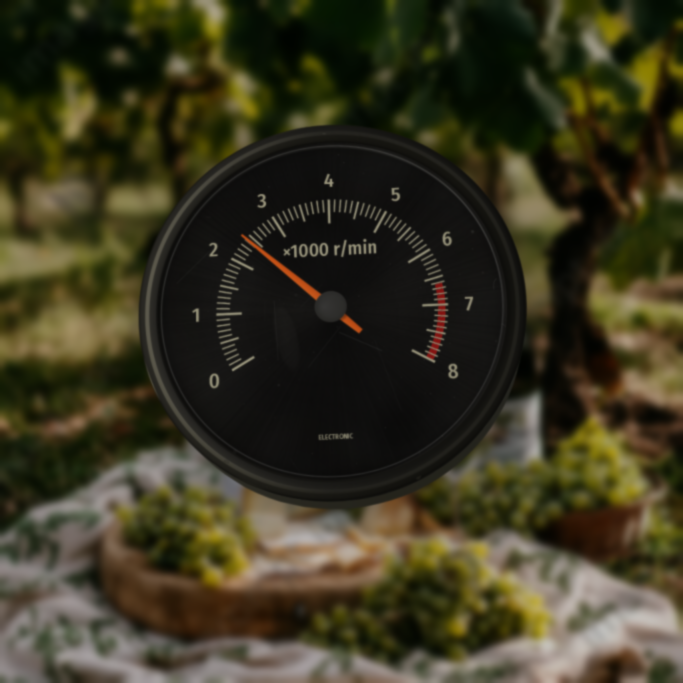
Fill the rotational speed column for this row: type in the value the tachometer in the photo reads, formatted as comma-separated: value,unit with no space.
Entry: 2400,rpm
